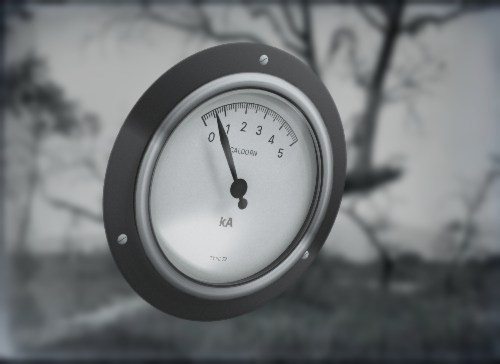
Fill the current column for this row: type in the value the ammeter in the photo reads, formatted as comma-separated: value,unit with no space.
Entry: 0.5,kA
